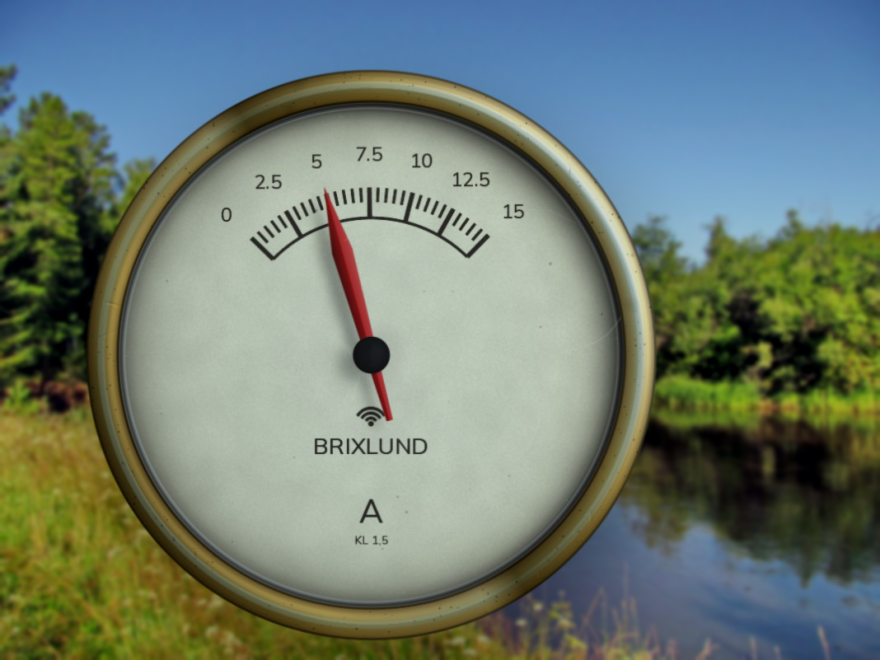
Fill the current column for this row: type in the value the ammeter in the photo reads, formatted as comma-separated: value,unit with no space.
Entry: 5,A
